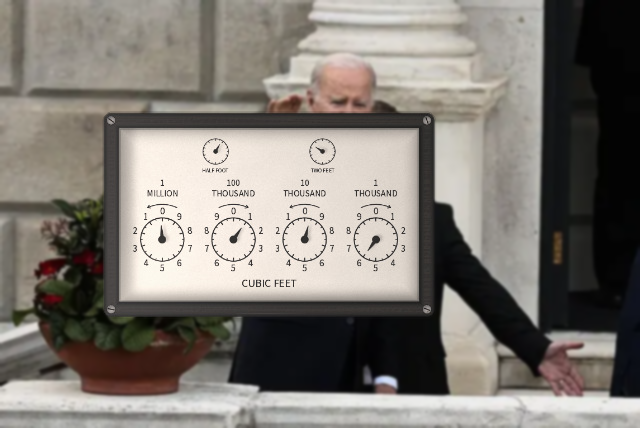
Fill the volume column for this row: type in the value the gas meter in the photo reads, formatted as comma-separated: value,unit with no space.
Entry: 9600,ft³
